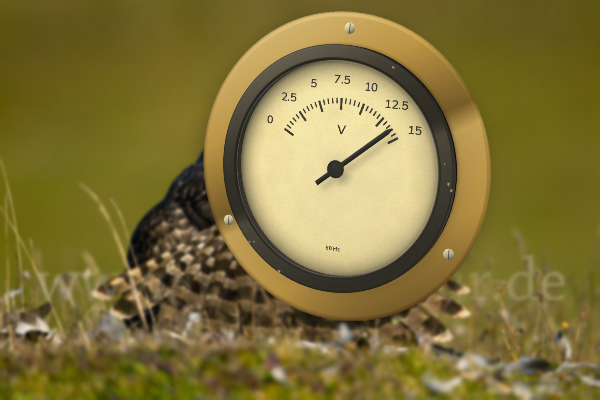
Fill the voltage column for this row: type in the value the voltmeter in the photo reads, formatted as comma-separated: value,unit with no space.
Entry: 14,V
